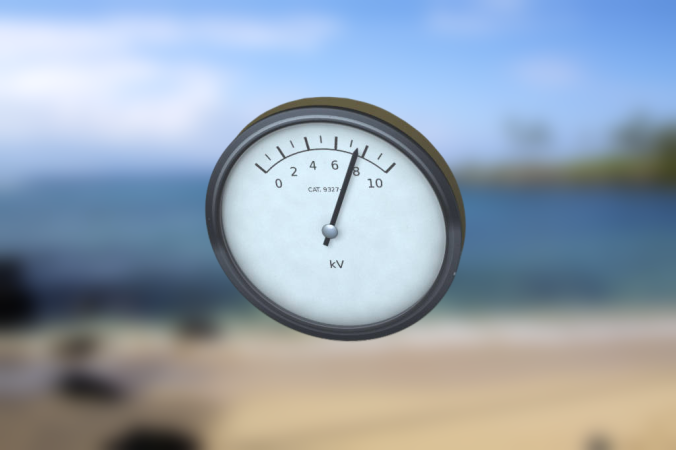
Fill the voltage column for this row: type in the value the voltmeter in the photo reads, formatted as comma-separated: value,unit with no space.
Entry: 7.5,kV
